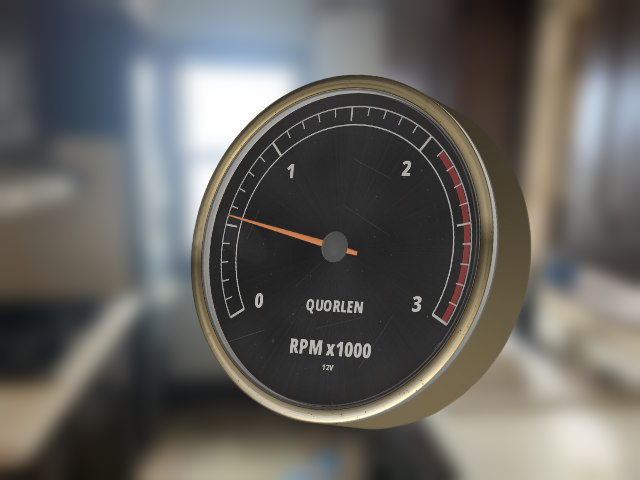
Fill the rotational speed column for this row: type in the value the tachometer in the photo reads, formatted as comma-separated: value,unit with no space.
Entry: 550,rpm
